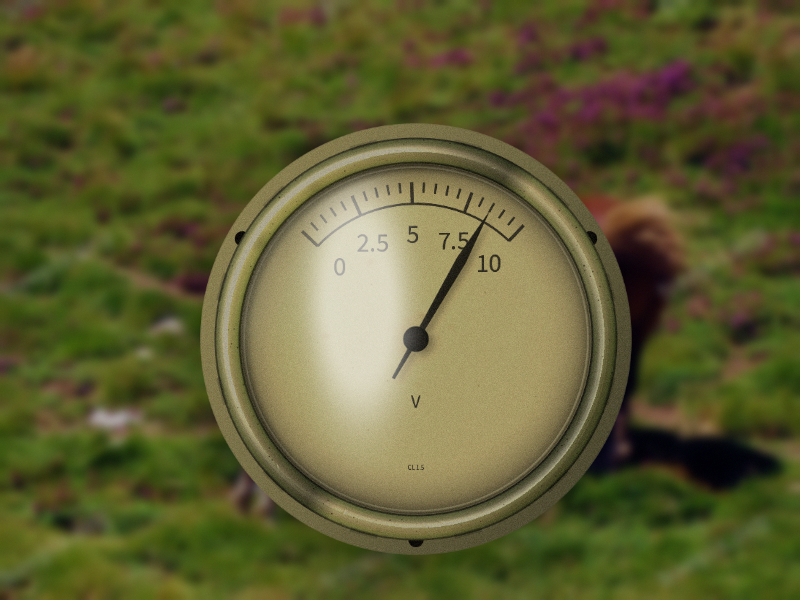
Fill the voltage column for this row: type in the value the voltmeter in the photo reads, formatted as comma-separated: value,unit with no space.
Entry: 8.5,V
